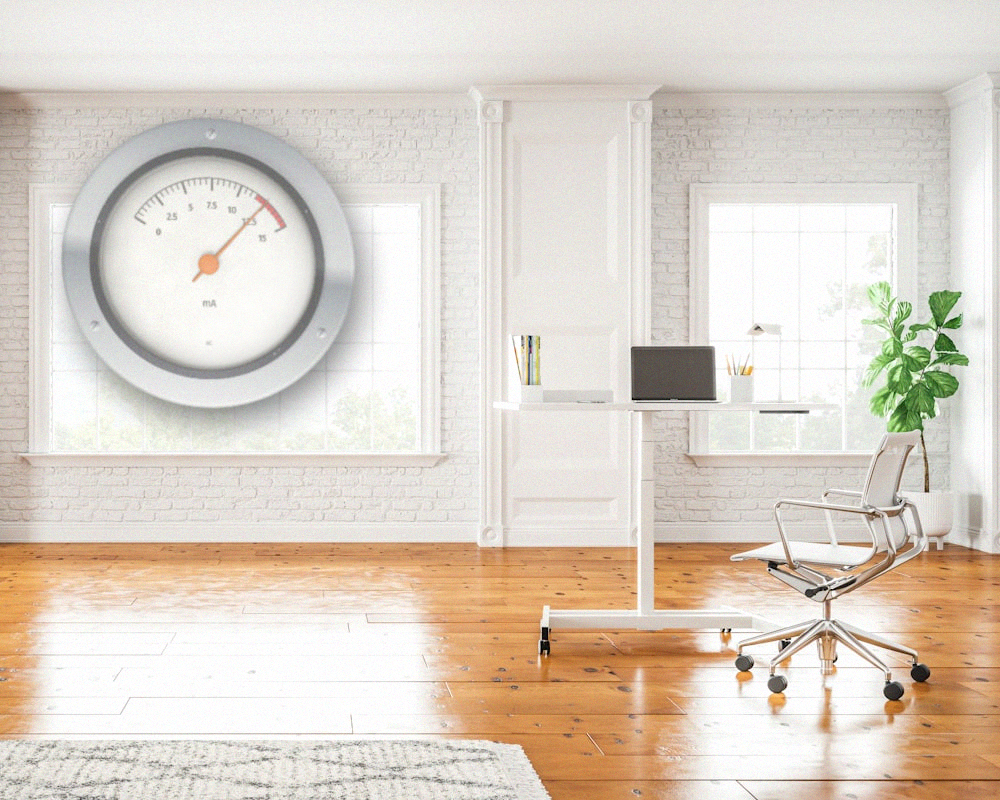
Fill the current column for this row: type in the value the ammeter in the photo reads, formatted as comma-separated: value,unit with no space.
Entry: 12.5,mA
